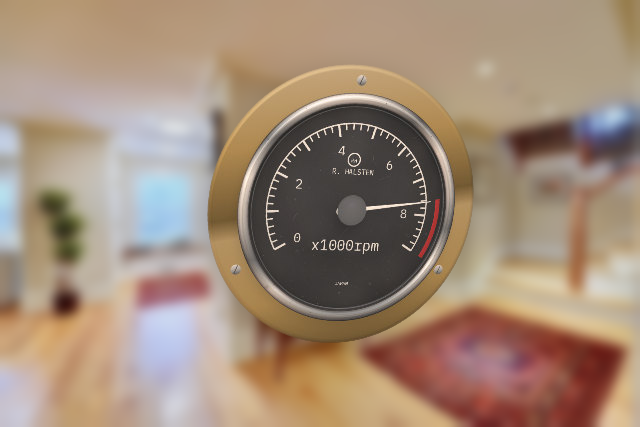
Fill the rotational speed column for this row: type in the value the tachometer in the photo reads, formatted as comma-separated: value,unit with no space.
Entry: 7600,rpm
